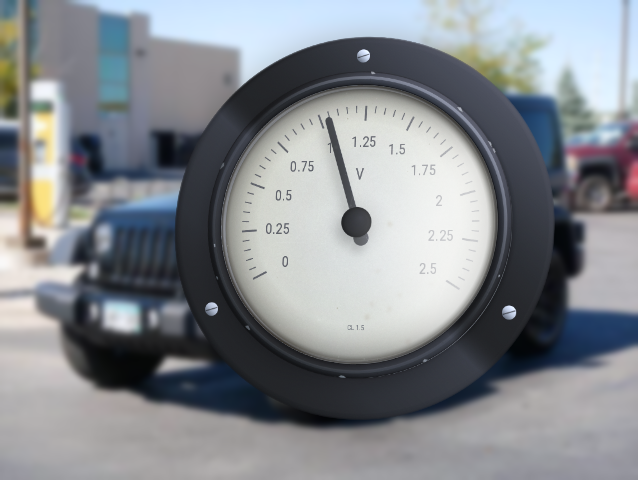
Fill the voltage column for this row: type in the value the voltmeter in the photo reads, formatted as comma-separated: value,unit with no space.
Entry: 1.05,V
